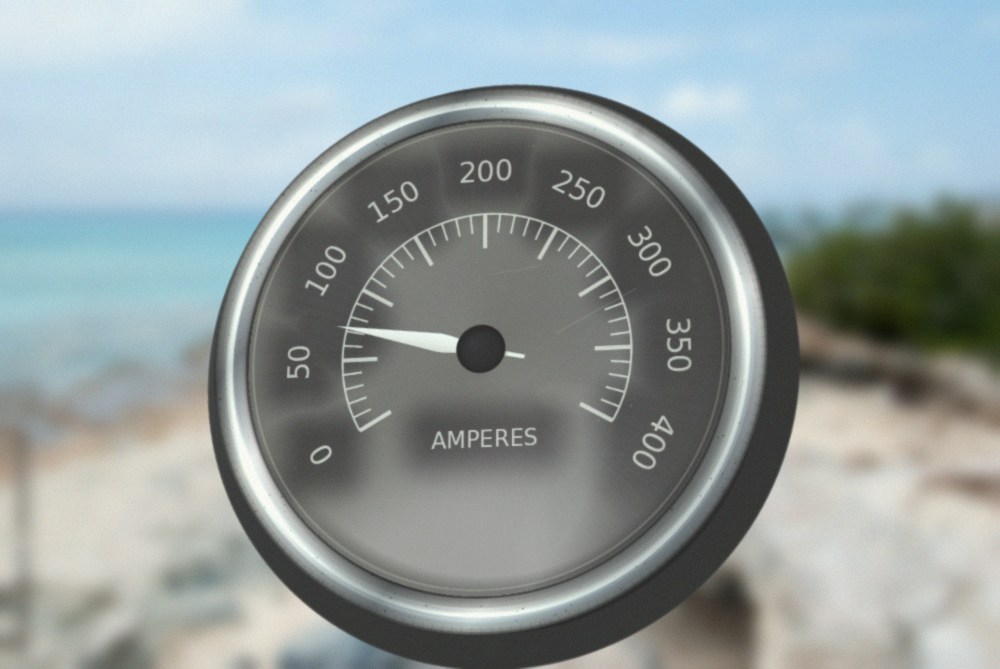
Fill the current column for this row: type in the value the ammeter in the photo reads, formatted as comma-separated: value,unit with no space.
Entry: 70,A
